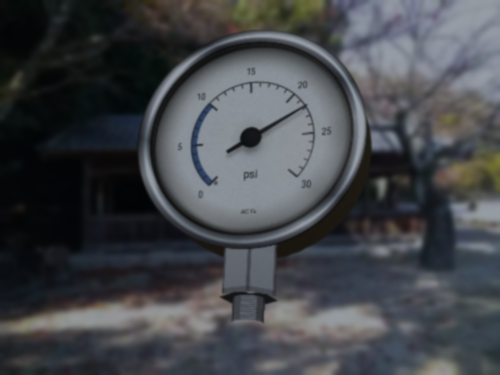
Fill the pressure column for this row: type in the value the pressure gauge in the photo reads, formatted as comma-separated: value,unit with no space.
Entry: 22,psi
